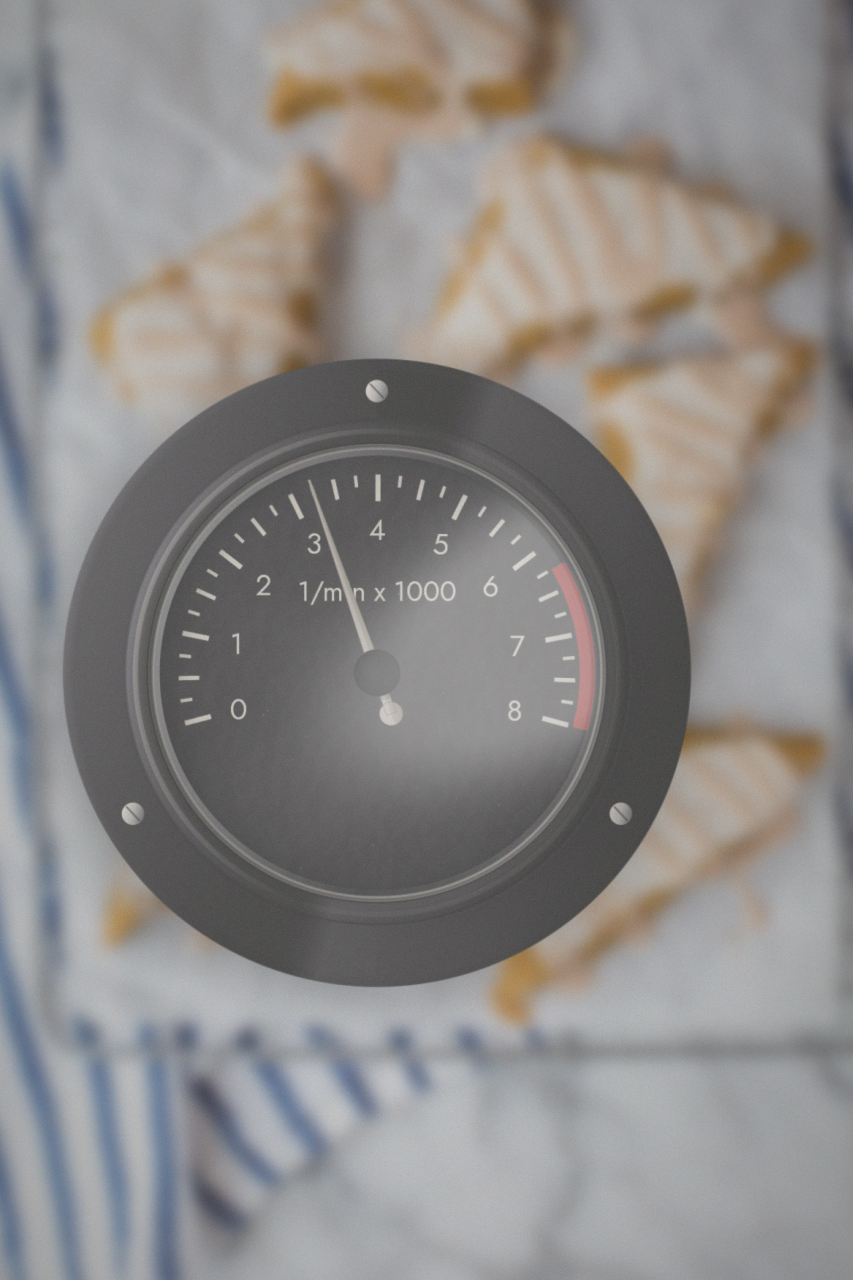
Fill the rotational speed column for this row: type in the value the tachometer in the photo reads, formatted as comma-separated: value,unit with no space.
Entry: 3250,rpm
